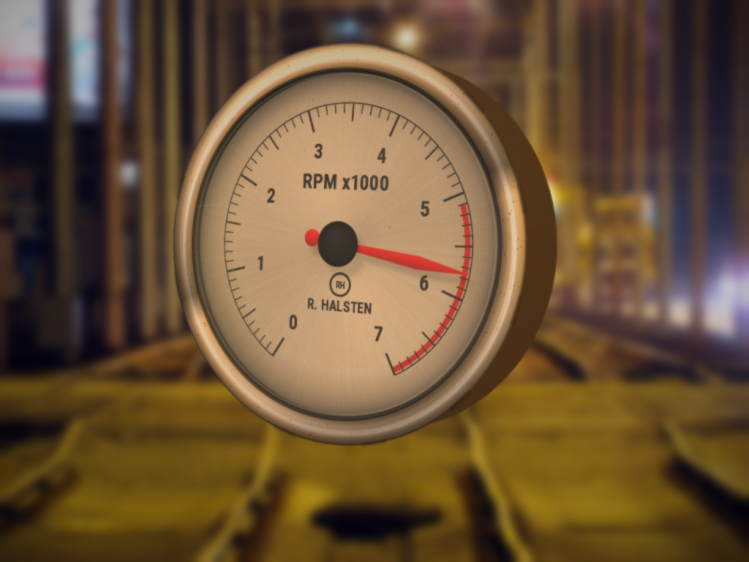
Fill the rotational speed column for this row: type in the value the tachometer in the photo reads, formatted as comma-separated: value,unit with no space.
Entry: 5750,rpm
